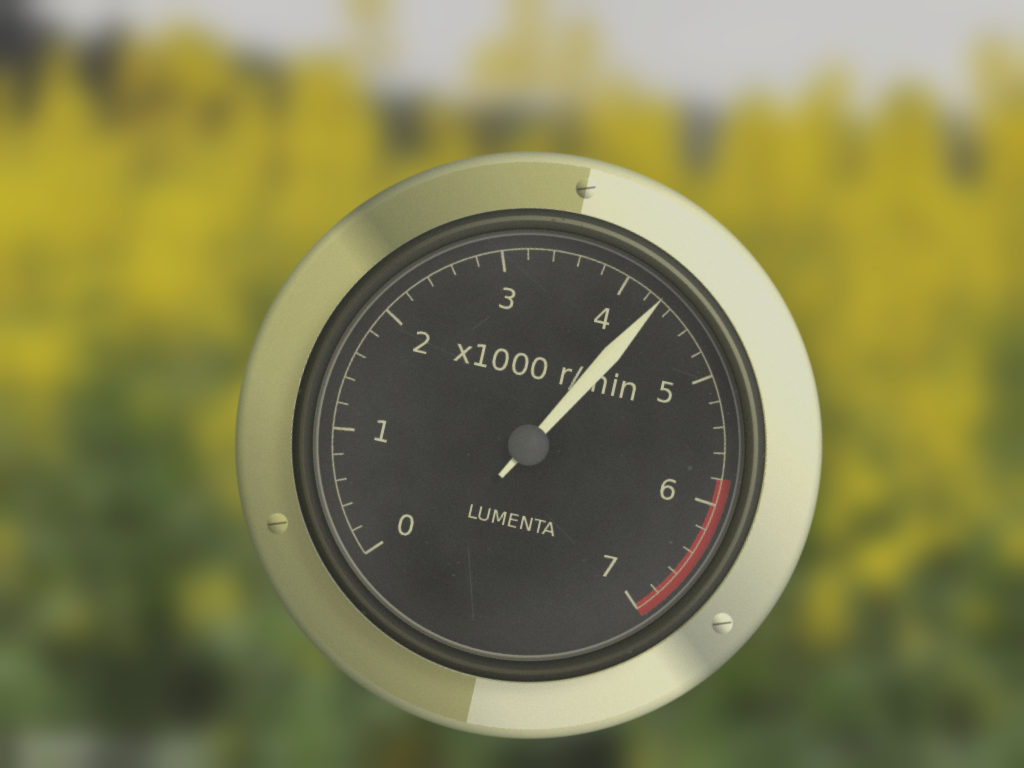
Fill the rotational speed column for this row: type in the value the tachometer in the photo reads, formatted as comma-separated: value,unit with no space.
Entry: 4300,rpm
